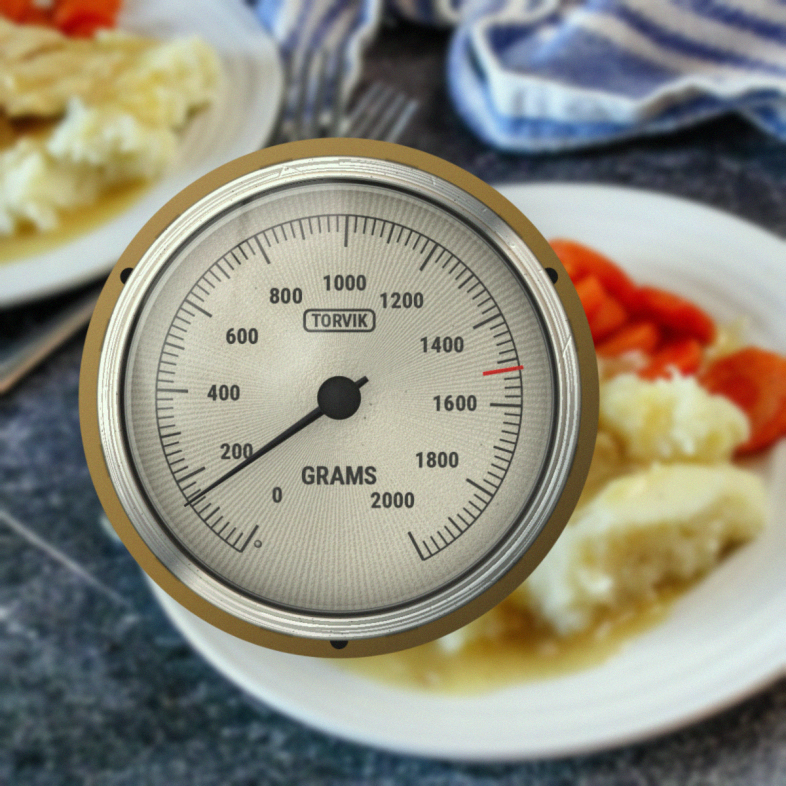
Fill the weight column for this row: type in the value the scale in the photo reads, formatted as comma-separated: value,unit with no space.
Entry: 150,g
